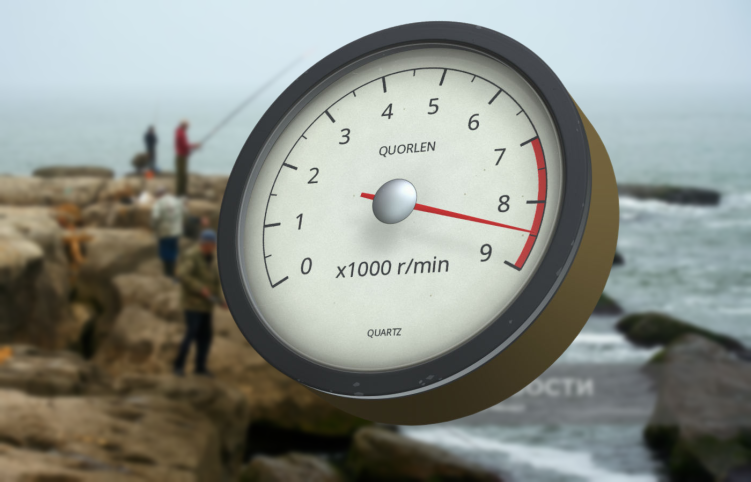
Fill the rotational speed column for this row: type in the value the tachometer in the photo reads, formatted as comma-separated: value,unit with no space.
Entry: 8500,rpm
